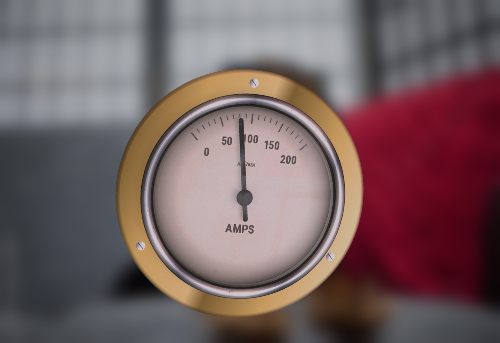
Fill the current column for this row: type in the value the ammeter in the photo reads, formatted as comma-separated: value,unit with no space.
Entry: 80,A
